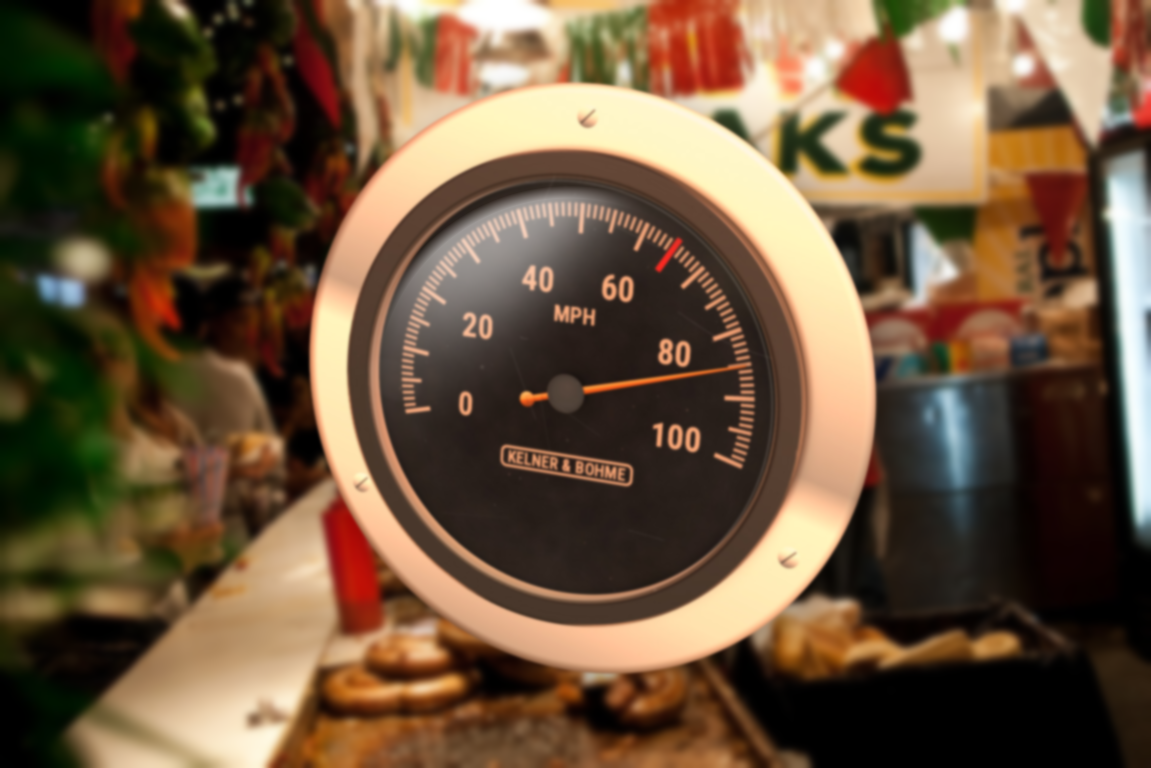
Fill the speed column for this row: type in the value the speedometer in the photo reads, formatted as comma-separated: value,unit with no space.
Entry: 85,mph
